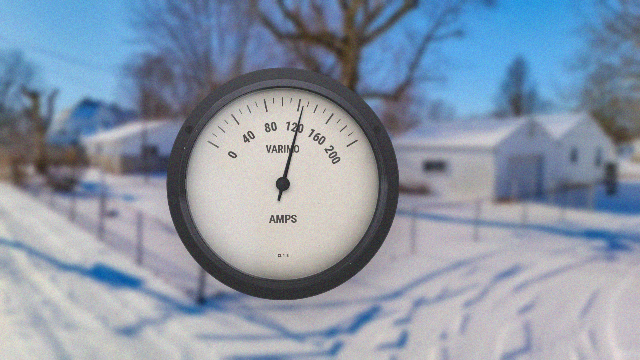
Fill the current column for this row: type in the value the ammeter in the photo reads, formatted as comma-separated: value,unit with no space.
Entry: 125,A
